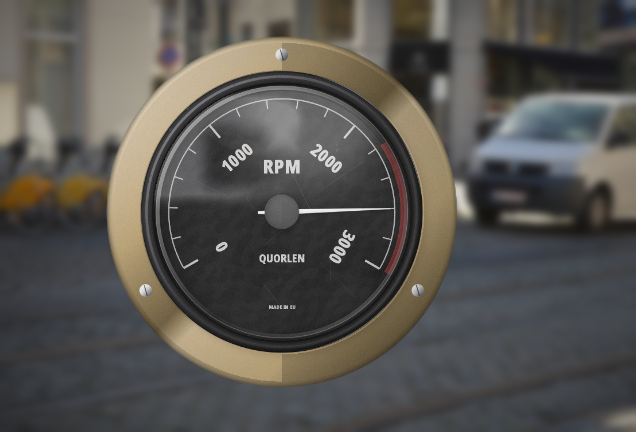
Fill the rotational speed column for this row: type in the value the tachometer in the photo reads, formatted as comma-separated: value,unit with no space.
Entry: 2600,rpm
